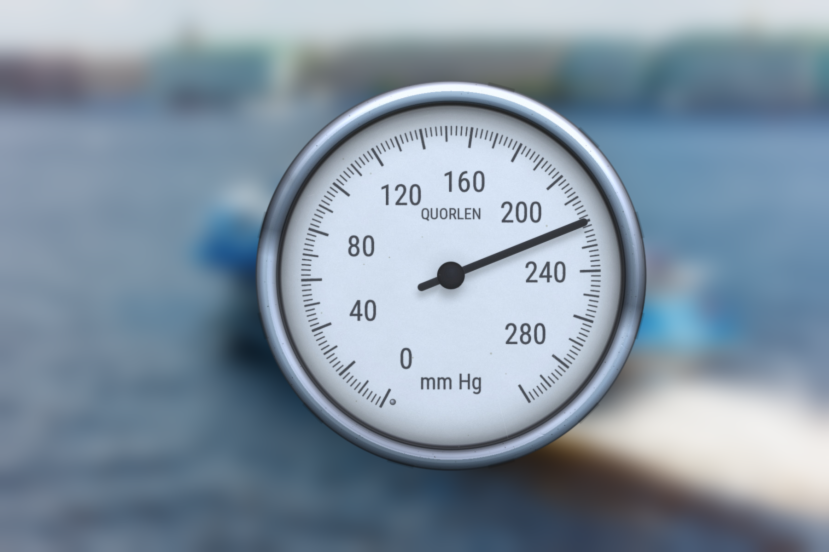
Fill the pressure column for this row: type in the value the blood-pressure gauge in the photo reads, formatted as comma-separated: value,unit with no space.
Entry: 220,mmHg
